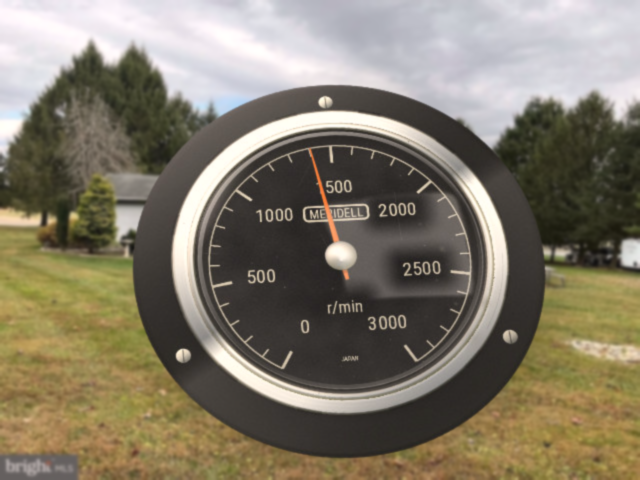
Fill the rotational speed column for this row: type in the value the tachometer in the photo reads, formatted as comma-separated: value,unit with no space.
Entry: 1400,rpm
